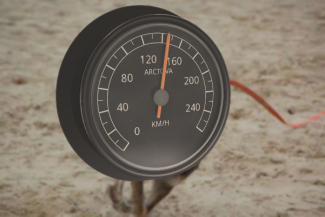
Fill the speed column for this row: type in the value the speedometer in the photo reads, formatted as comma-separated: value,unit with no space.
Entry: 145,km/h
